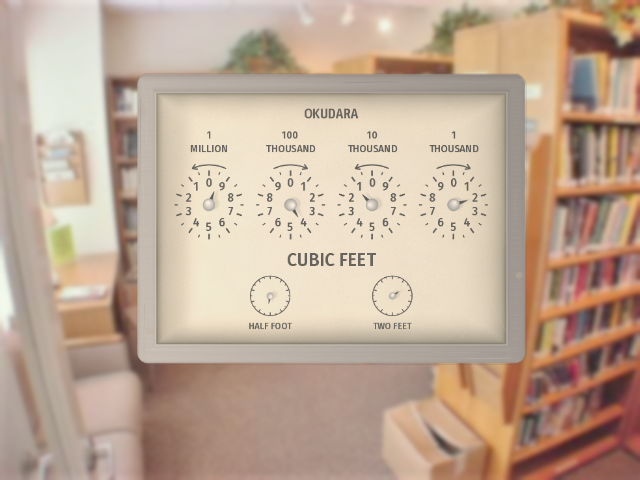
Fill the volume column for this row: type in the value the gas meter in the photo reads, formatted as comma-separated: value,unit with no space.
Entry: 941200,ft³
